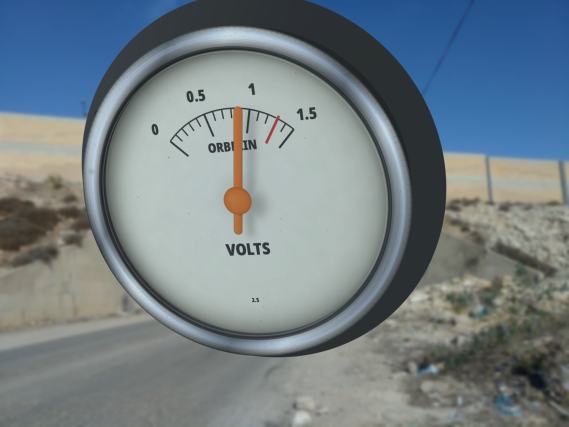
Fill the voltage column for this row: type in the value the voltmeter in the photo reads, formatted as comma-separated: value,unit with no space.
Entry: 0.9,V
